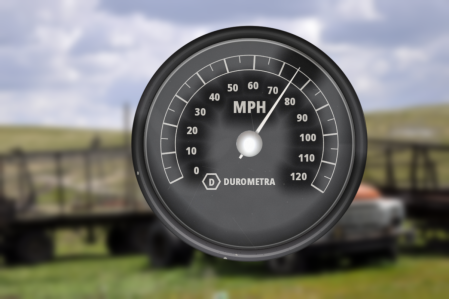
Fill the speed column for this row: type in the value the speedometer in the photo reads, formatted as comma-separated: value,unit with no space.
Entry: 75,mph
